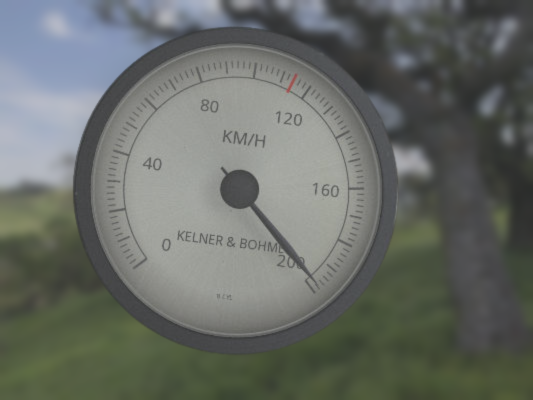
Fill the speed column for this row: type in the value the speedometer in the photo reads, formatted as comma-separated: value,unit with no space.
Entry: 198,km/h
